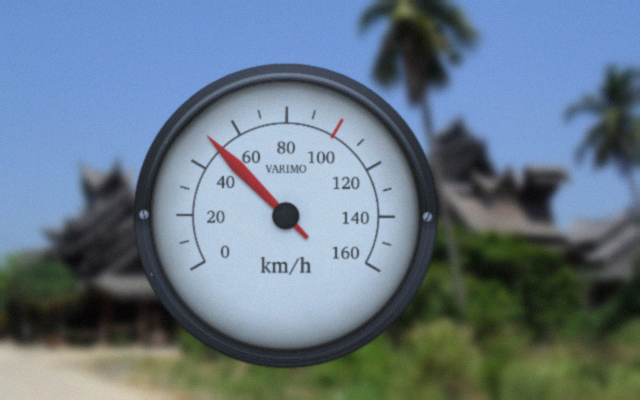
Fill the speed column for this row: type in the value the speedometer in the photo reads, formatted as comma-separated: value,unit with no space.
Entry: 50,km/h
